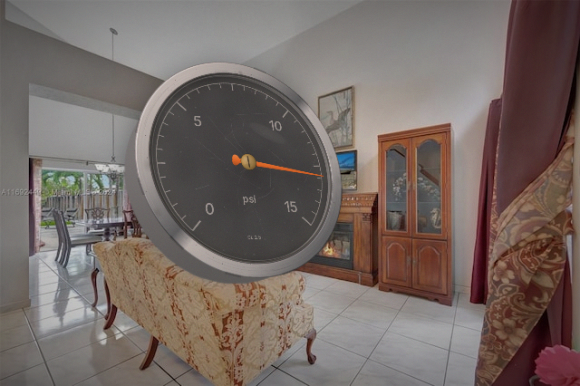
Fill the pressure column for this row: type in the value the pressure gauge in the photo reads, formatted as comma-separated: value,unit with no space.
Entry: 13,psi
